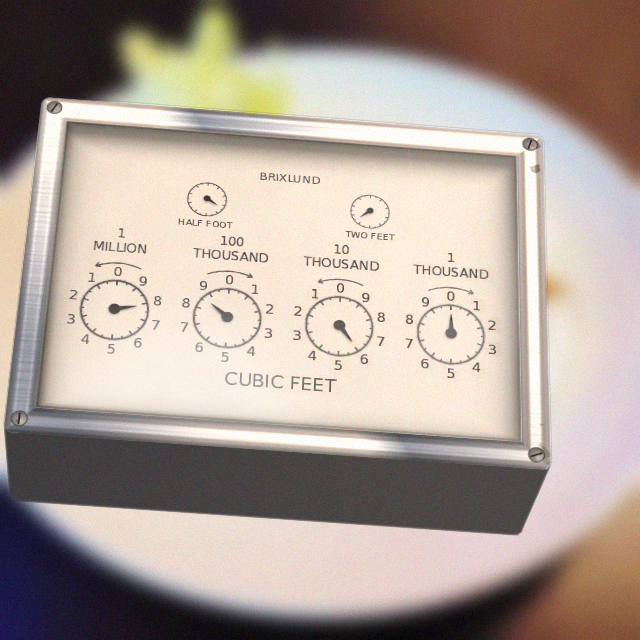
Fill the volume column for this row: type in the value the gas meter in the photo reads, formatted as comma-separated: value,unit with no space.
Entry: 786000,ft³
